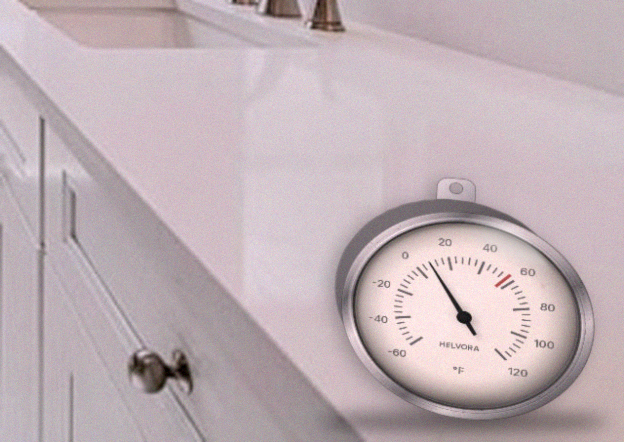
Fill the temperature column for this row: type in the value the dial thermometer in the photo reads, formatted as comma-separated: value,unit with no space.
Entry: 8,°F
